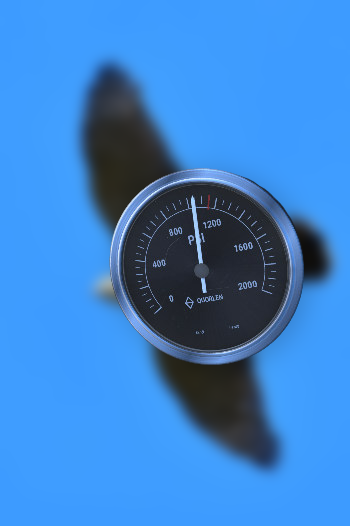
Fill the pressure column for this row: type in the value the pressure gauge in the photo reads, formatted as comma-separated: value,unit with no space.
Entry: 1050,psi
